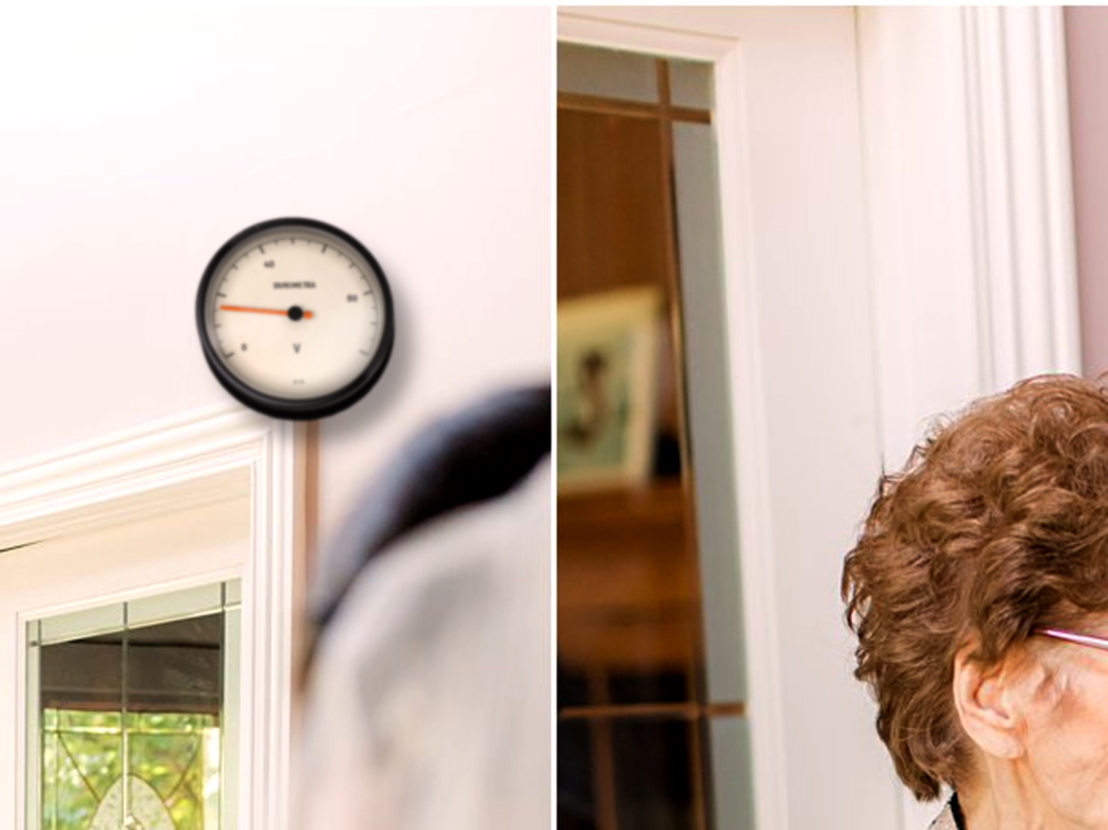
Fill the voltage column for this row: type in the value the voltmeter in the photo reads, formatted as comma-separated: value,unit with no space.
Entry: 15,V
